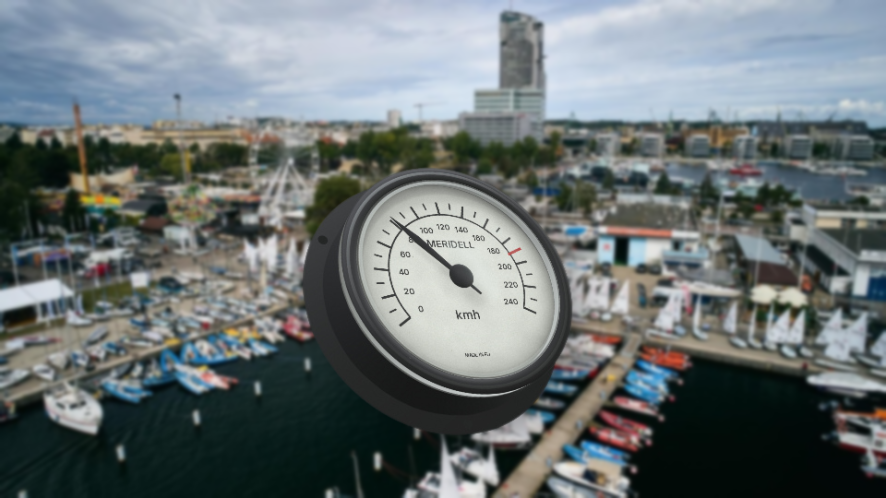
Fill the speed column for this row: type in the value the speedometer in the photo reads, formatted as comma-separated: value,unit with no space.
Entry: 80,km/h
